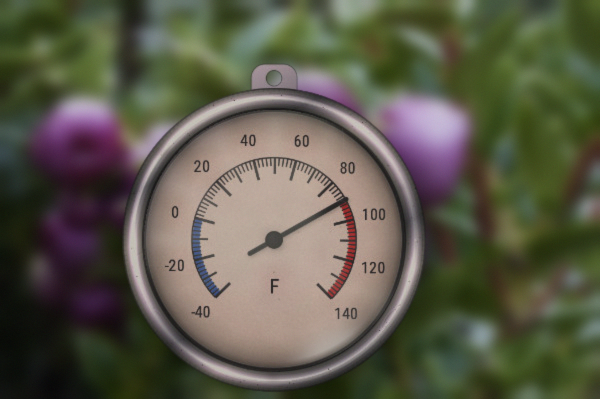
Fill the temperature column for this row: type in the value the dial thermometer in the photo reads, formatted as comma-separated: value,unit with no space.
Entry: 90,°F
